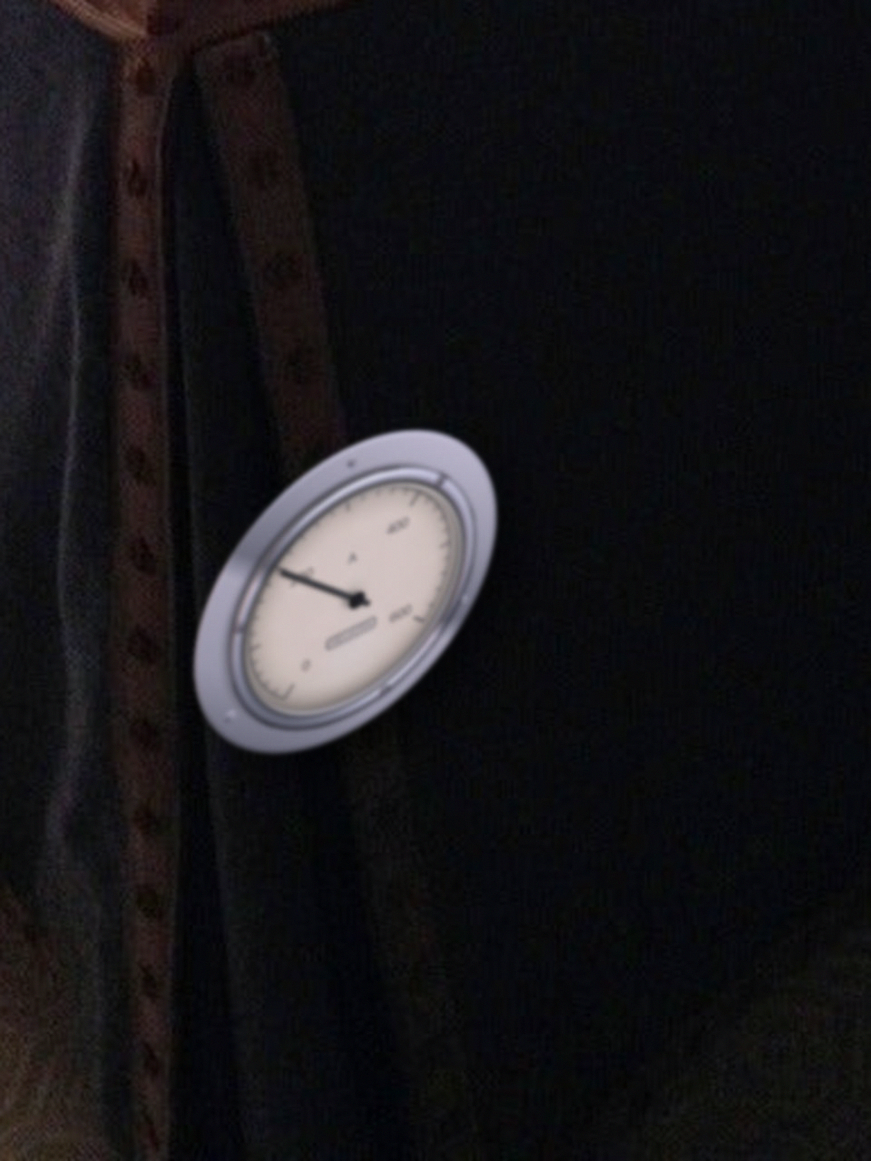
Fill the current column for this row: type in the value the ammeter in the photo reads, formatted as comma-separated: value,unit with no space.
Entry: 200,A
